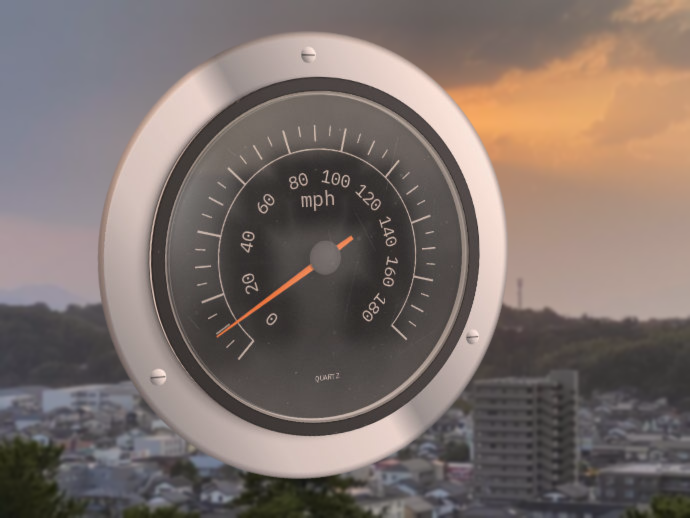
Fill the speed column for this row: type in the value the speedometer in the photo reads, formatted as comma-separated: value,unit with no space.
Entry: 10,mph
